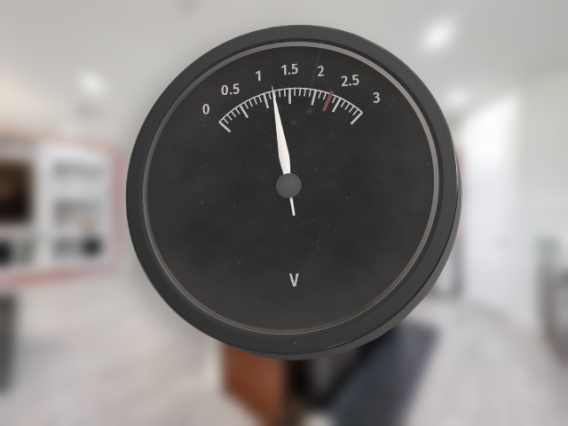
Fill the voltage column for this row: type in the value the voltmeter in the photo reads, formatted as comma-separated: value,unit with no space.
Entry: 1.2,V
